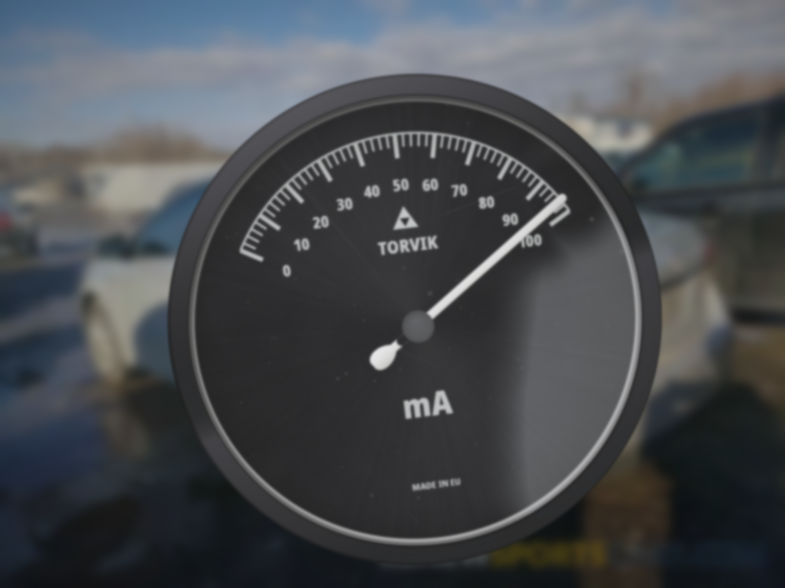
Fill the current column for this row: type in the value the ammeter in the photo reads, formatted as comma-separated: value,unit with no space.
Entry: 96,mA
